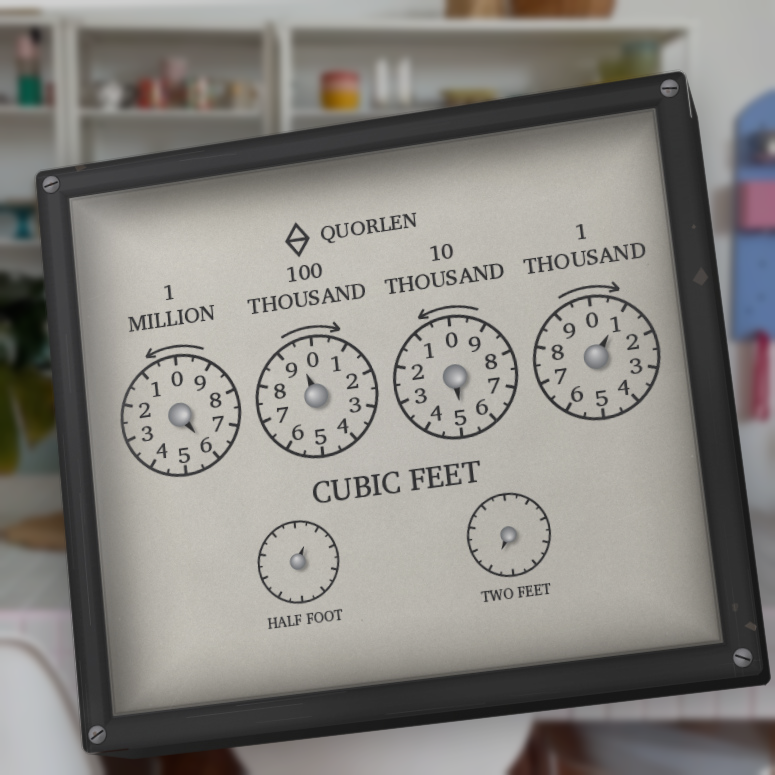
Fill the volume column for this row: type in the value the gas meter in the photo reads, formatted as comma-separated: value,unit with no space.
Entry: 595100,ft³
